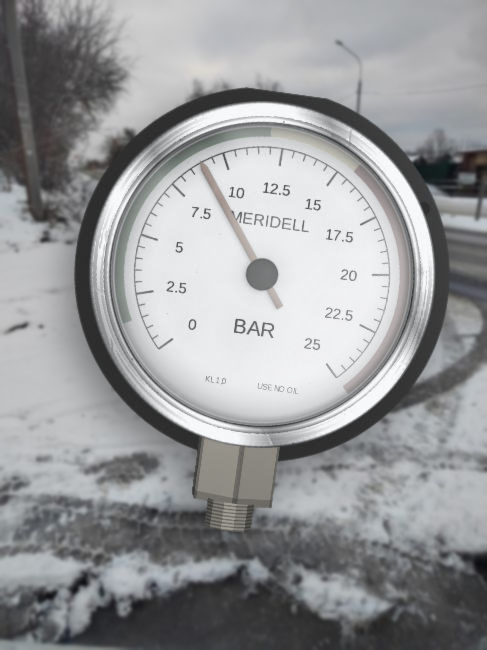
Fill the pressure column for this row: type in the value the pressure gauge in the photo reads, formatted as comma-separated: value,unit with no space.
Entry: 9,bar
